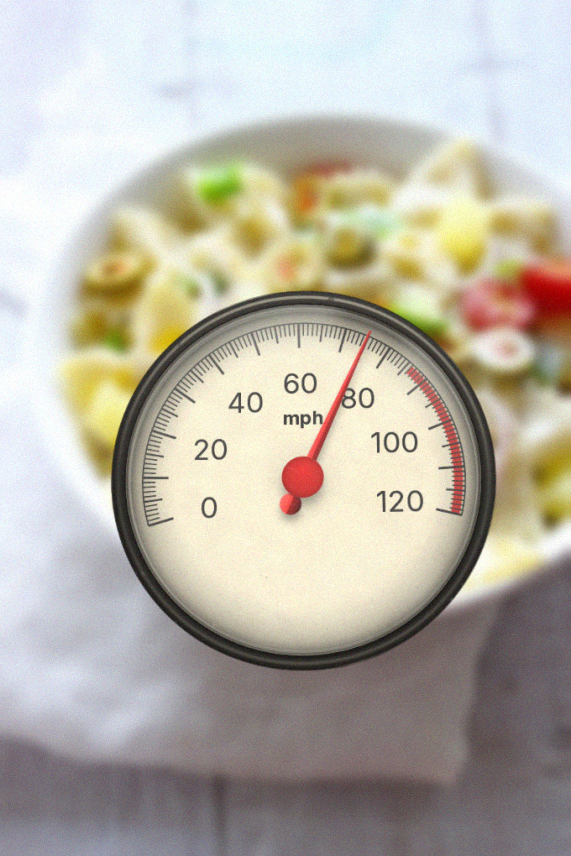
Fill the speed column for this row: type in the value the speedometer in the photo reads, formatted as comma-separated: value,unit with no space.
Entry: 75,mph
